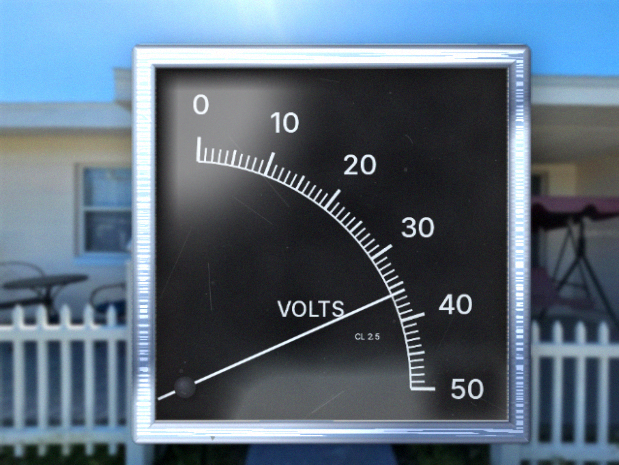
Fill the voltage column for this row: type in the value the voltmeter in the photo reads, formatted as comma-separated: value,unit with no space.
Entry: 36,V
